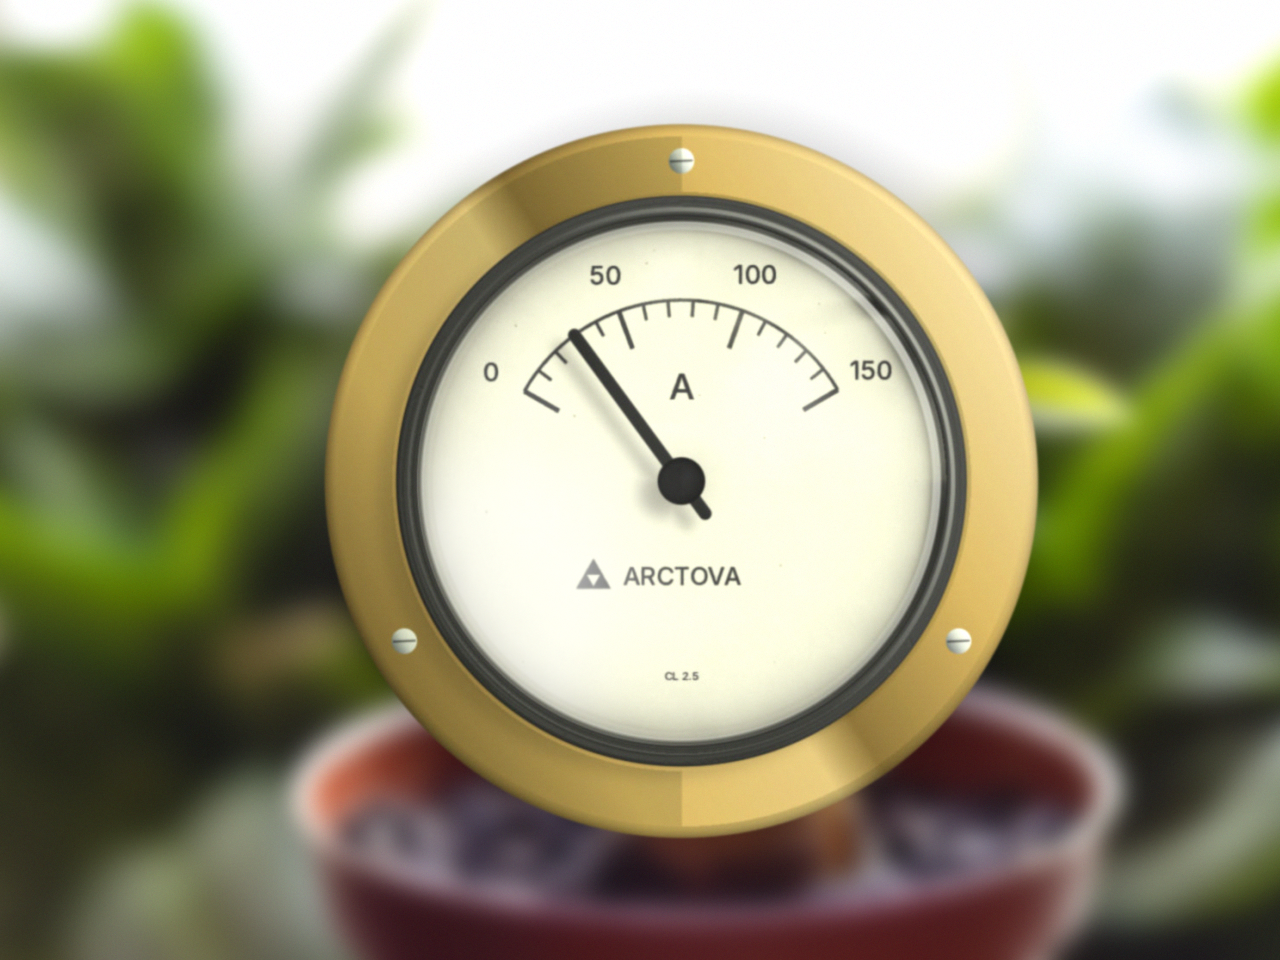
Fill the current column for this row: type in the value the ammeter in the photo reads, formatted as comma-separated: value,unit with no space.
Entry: 30,A
